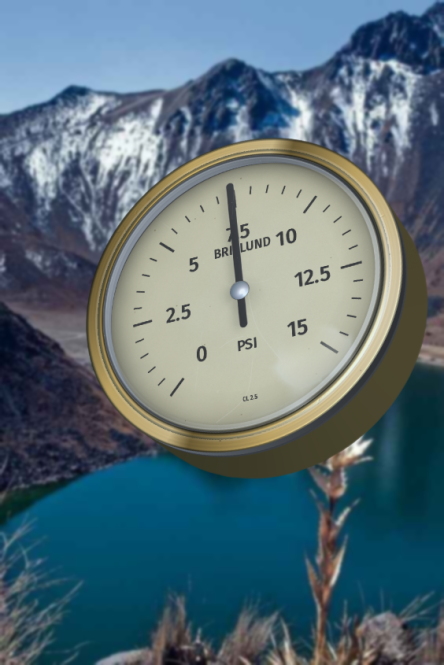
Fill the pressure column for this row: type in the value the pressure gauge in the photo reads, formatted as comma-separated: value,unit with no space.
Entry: 7.5,psi
